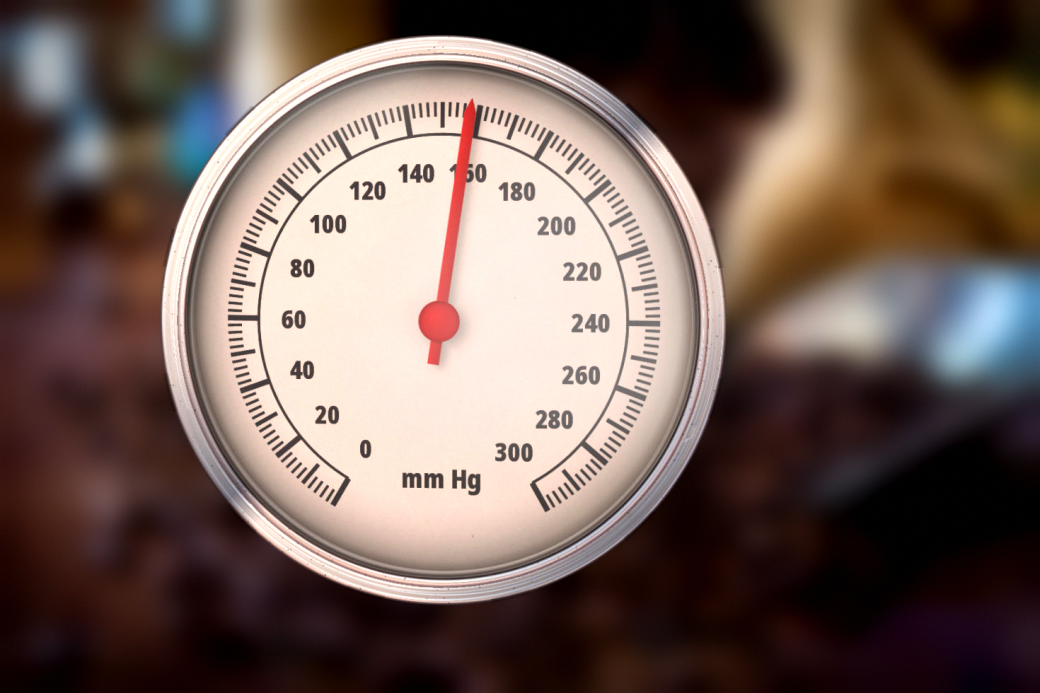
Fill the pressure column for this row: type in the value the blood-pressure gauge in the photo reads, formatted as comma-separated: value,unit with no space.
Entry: 158,mmHg
